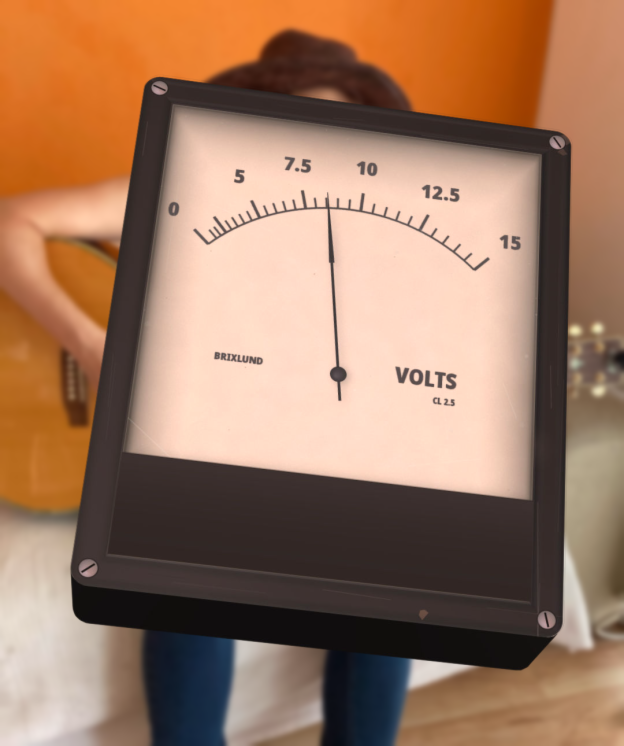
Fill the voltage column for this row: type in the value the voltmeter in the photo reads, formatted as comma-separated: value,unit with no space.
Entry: 8.5,V
